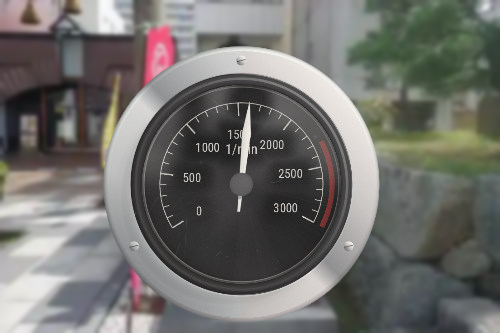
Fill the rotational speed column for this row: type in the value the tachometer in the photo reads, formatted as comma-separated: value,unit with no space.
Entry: 1600,rpm
